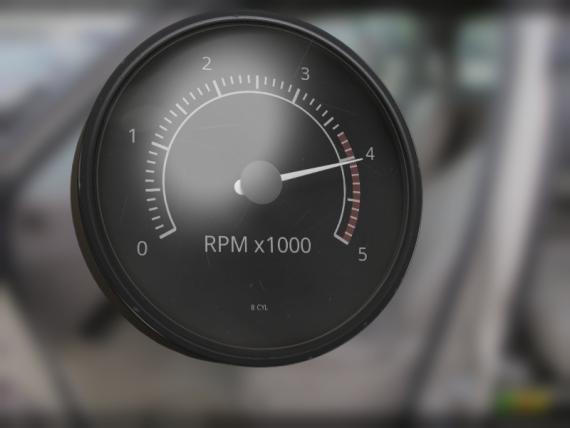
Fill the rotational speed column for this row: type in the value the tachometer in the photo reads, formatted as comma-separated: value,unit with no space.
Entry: 4050,rpm
